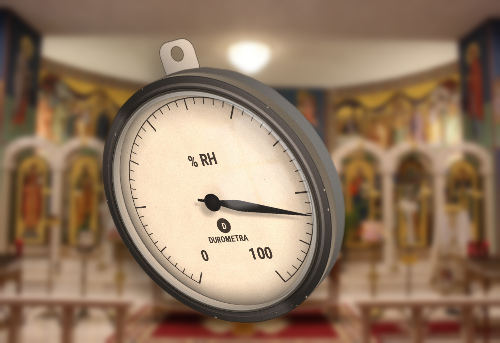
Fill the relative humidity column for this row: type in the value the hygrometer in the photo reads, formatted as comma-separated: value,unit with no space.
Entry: 84,%
